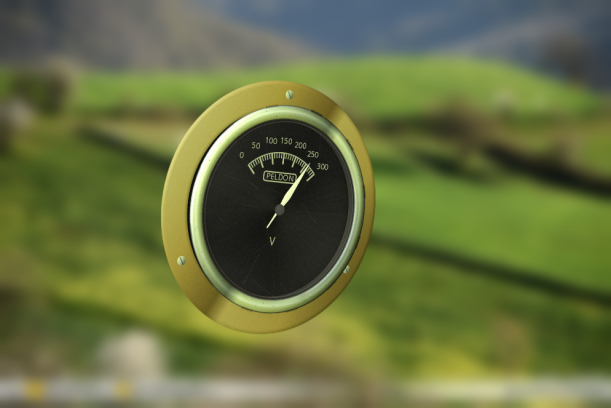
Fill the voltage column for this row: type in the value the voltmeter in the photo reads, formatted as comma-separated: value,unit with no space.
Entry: 250,V
